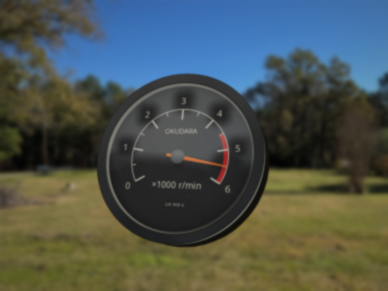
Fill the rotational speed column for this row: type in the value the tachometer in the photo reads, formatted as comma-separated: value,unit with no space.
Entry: 5500,rpm
